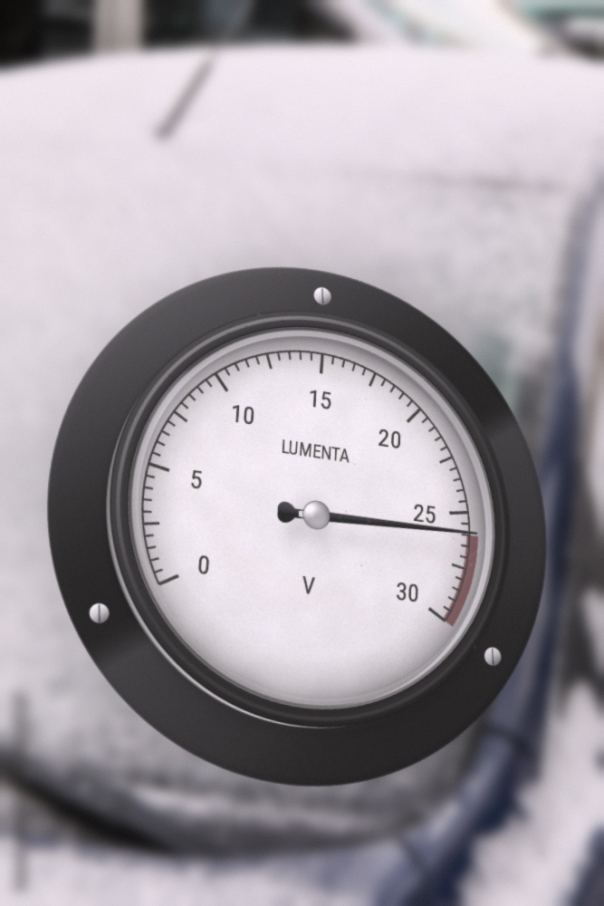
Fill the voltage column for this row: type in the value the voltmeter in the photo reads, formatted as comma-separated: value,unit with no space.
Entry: 26,V
